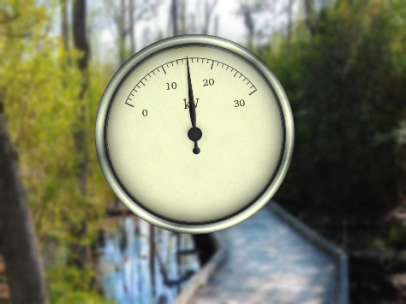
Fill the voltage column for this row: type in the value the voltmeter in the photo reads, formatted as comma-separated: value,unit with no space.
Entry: 15,kV
